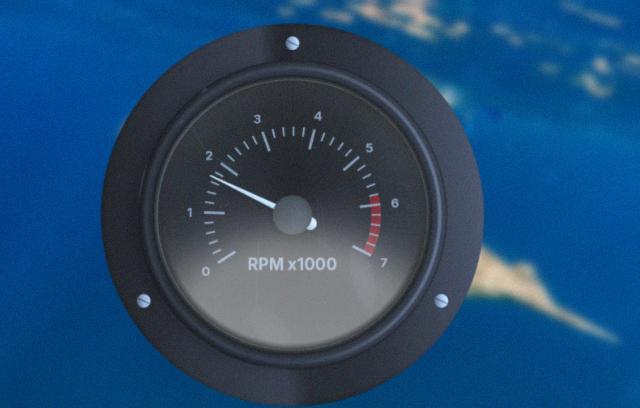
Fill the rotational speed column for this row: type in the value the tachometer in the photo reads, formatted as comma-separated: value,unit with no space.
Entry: 1700,rpm
